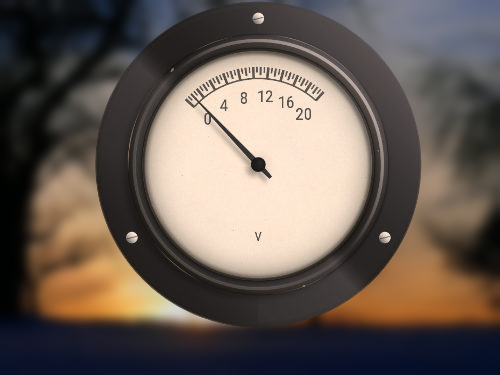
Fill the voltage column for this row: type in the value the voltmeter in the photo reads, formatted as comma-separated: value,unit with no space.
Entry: 1,V
